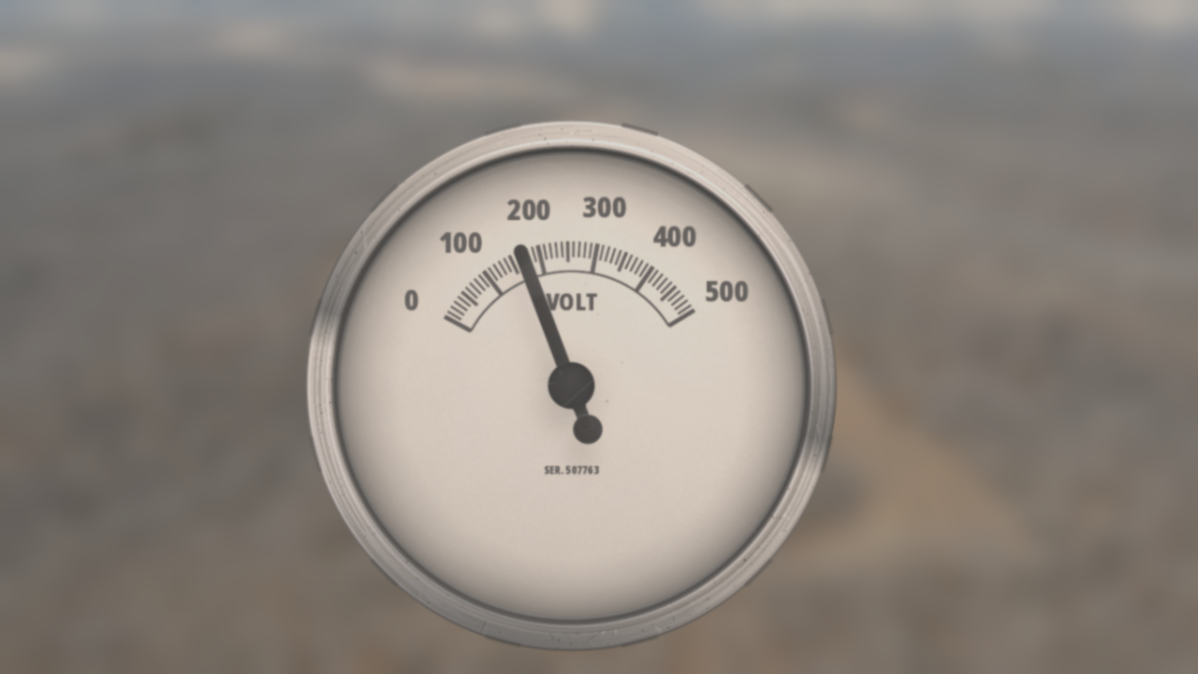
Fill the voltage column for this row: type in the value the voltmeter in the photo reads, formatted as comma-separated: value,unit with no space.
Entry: 170,V
